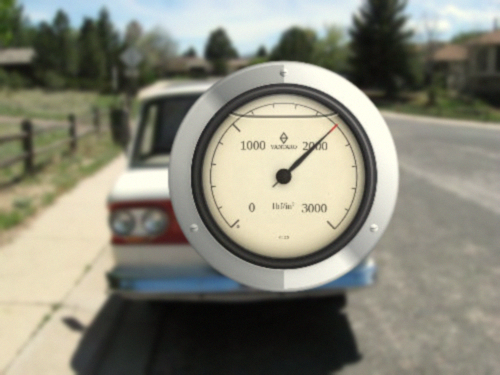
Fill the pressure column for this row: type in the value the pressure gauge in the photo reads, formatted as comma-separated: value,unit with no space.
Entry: 2000,psi
